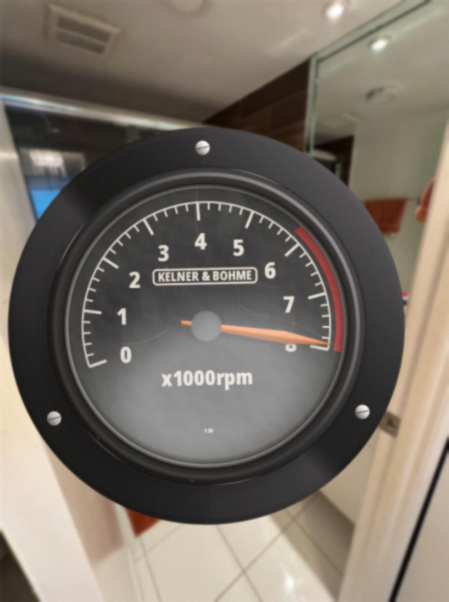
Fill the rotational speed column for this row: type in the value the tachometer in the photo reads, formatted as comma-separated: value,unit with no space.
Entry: 7900,rpm
